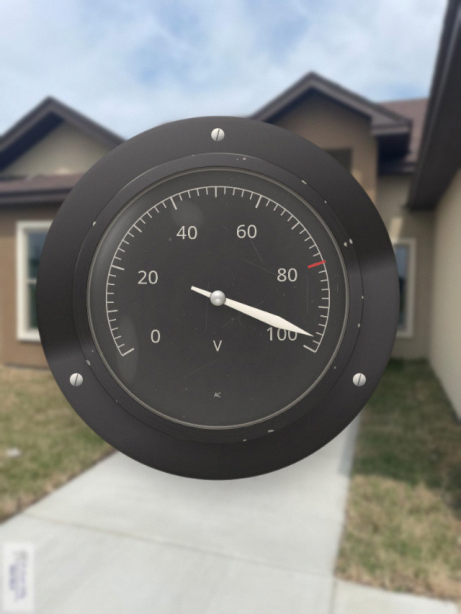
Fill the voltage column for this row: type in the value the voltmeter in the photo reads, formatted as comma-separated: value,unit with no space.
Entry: 97,V
